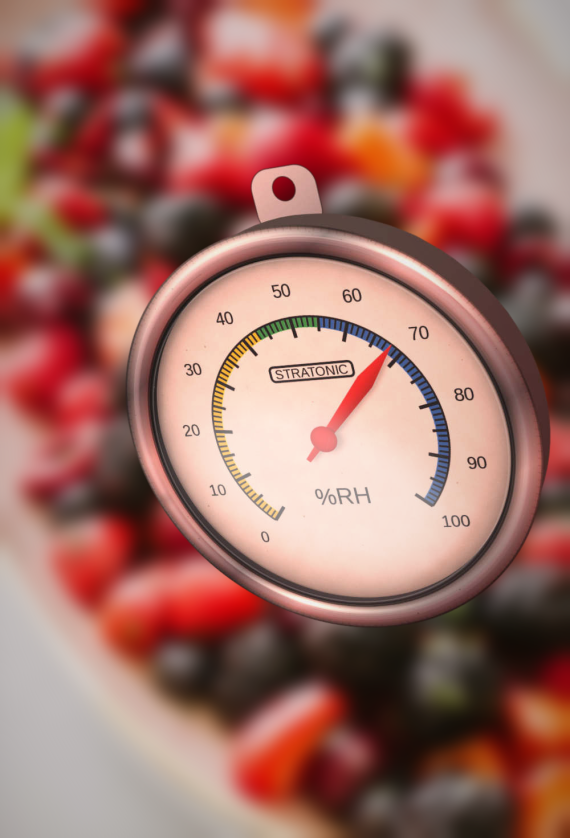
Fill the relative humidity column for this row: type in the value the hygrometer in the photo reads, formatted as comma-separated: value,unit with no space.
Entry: 68,%
